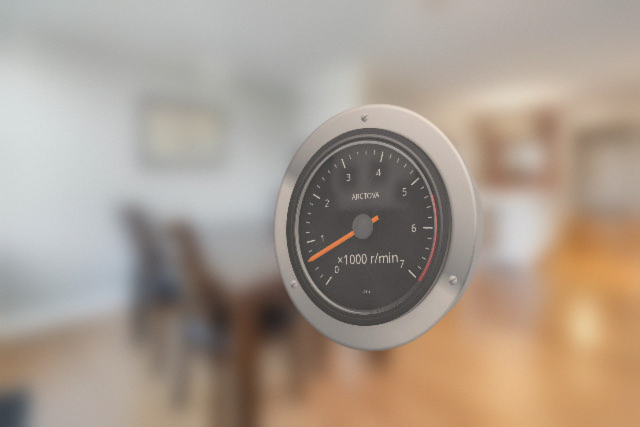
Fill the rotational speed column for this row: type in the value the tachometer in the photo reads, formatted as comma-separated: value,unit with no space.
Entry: 600,rpm
